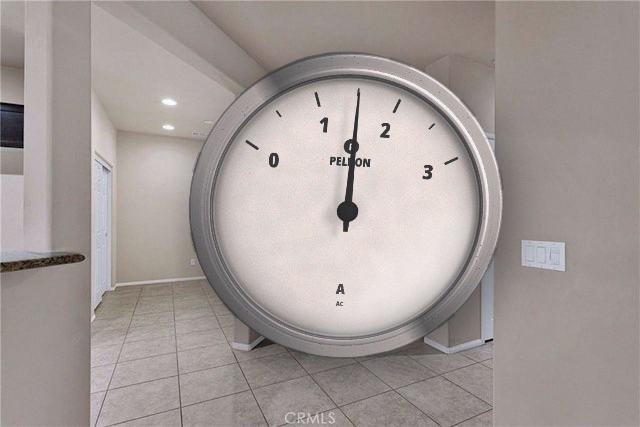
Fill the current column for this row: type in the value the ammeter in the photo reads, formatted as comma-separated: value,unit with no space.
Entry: 1.5,A
